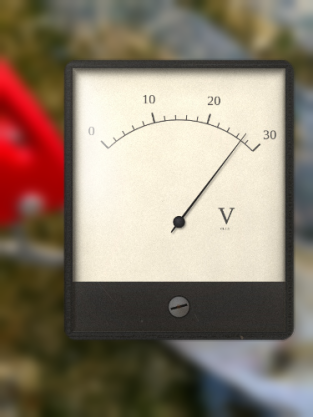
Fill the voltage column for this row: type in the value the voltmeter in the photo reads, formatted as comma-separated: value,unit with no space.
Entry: 27,V
